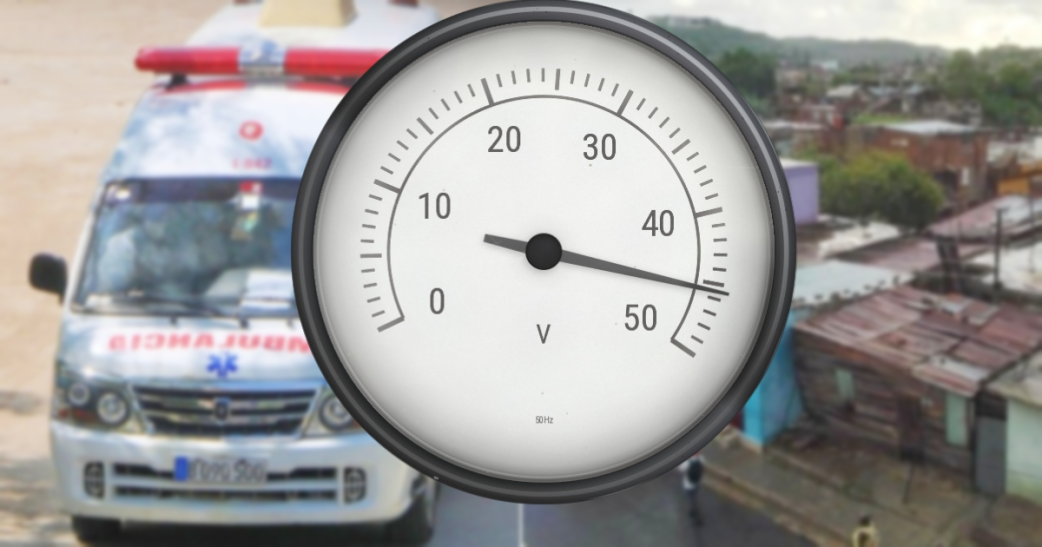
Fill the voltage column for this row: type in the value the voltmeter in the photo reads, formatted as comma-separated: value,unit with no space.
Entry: 45.5,V
